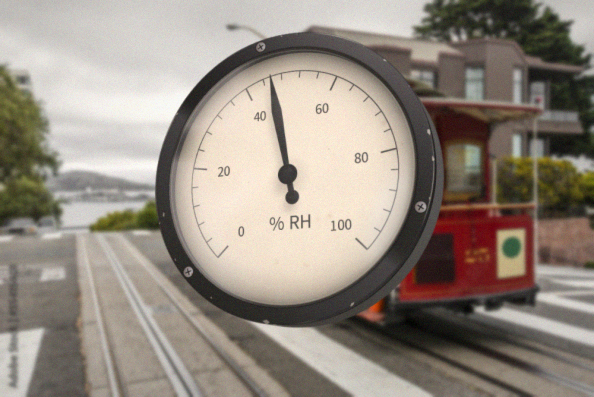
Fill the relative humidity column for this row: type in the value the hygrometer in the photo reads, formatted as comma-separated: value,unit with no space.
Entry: 46,%
